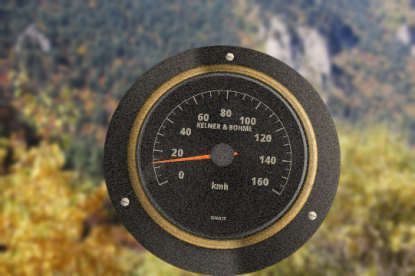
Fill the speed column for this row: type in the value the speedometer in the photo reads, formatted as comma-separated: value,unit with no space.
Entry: 12.5,km/h
